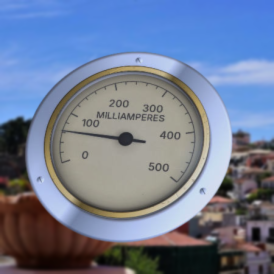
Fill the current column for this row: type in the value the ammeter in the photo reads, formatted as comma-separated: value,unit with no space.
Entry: 60,mA
